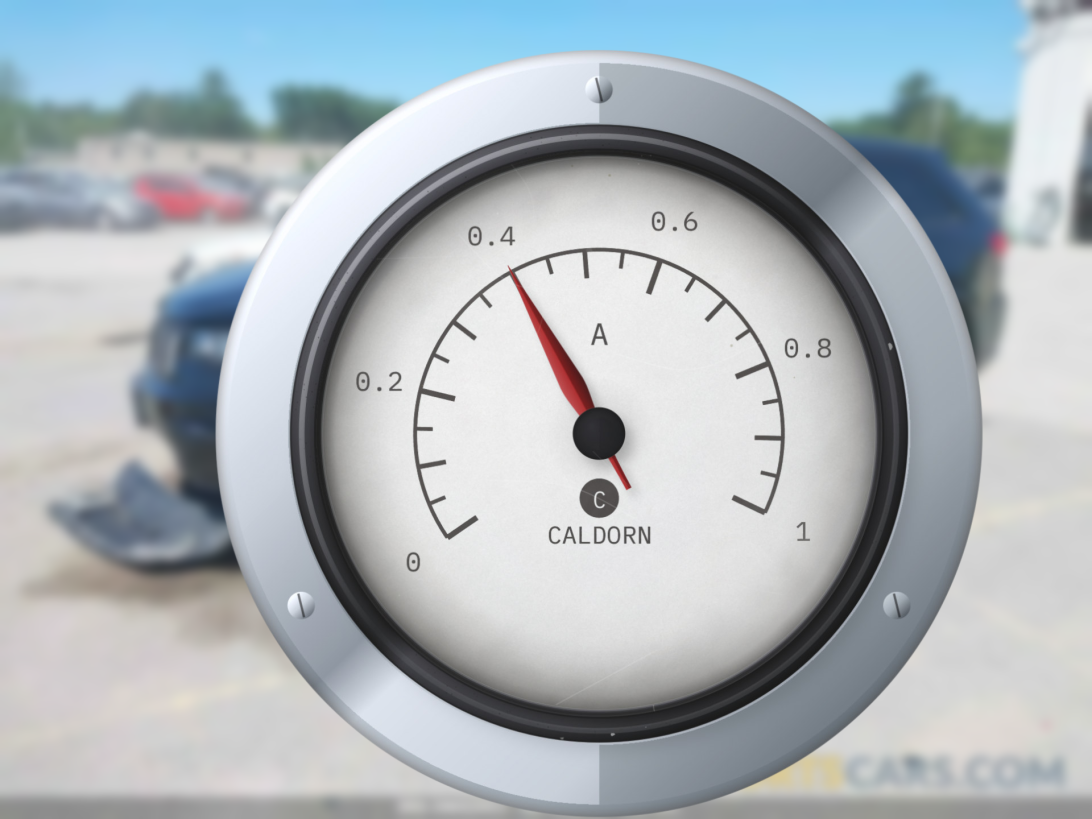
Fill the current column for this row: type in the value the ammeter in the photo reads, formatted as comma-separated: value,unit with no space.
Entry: 0.4,A
